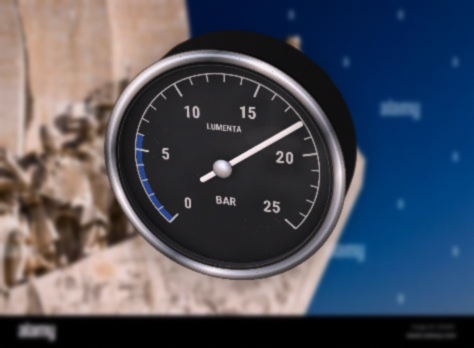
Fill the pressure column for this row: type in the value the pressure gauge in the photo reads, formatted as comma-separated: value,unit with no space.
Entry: 18,bar
